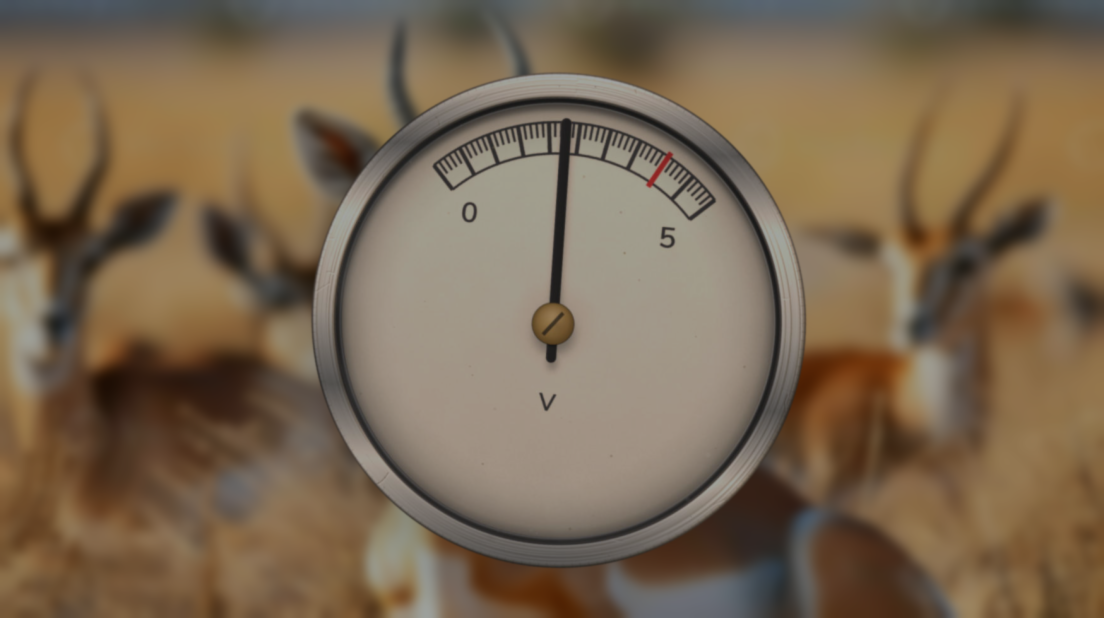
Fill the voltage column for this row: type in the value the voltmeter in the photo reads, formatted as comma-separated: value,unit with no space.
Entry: 2.3,V
